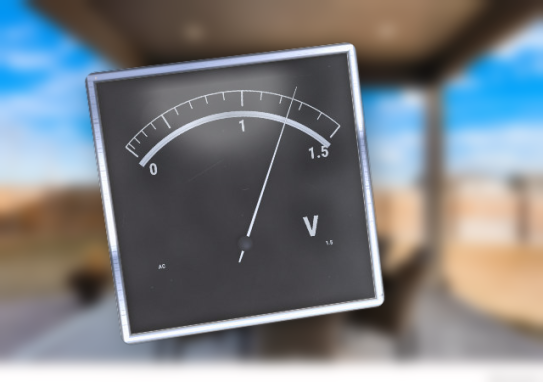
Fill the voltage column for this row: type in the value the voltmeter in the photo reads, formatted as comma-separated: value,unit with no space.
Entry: 1.25,V
